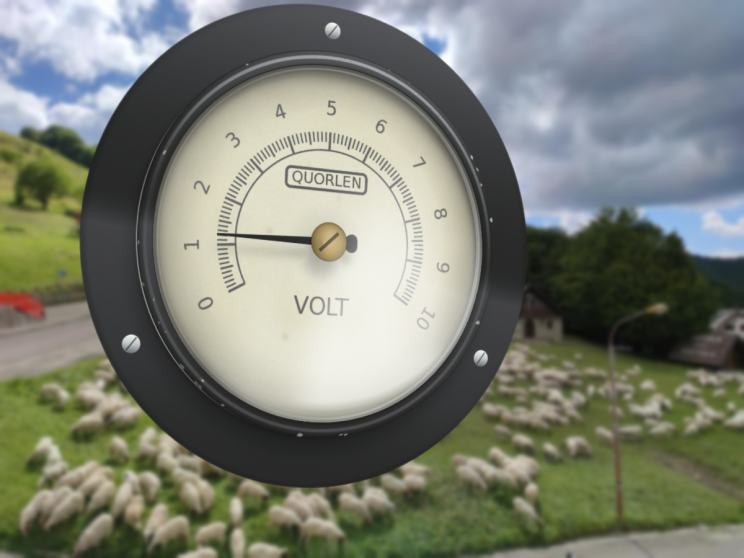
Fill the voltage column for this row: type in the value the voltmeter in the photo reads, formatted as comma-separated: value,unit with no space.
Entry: 1.2,V
